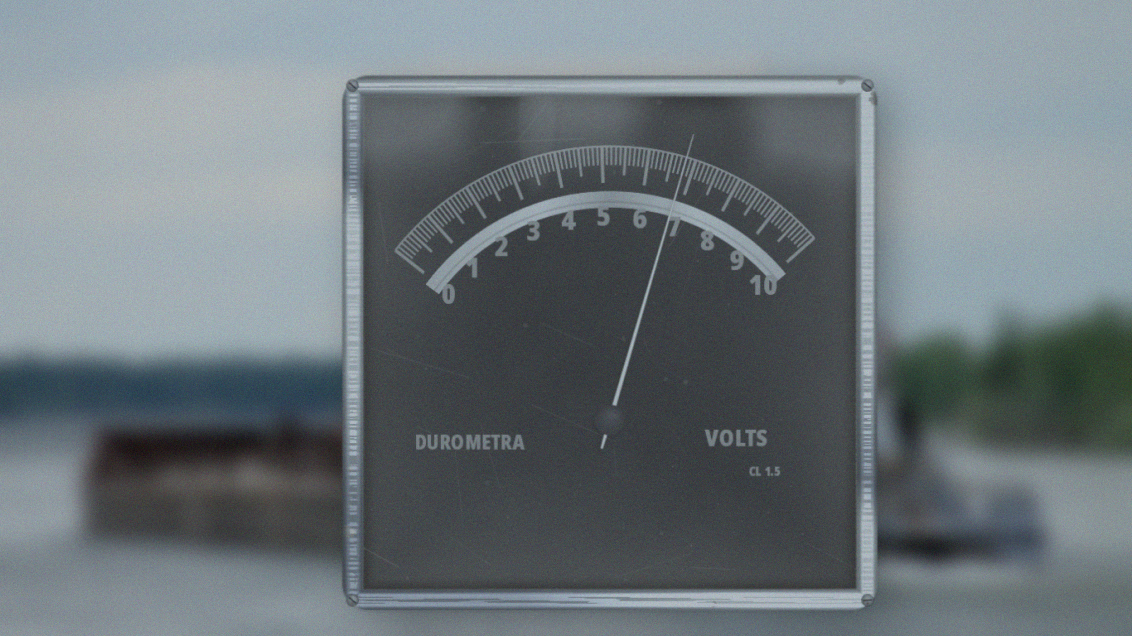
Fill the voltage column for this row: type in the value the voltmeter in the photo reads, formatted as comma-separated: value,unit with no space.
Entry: 6.8,V
